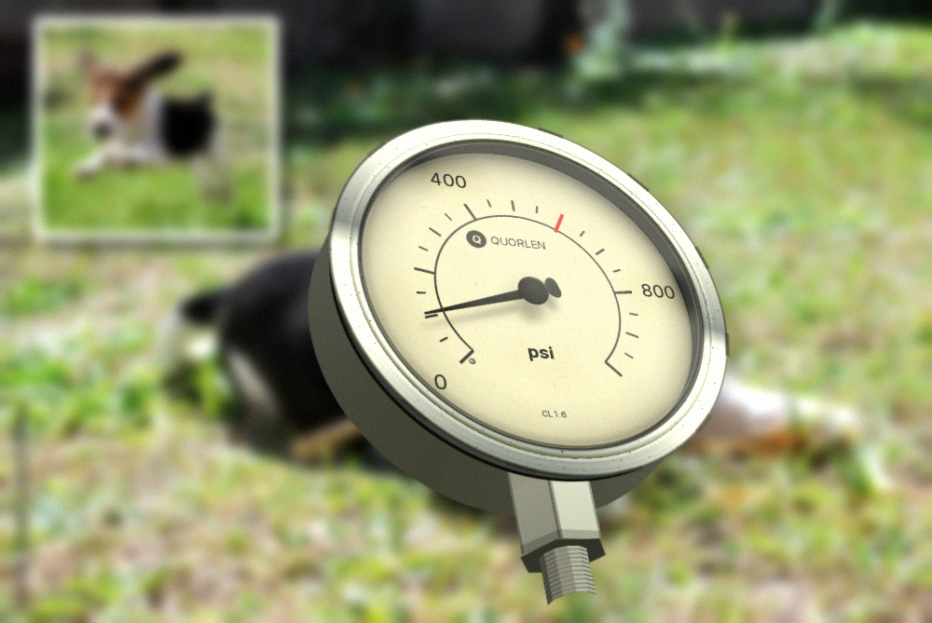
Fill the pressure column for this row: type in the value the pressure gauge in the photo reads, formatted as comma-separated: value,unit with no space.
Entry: 100,psi
